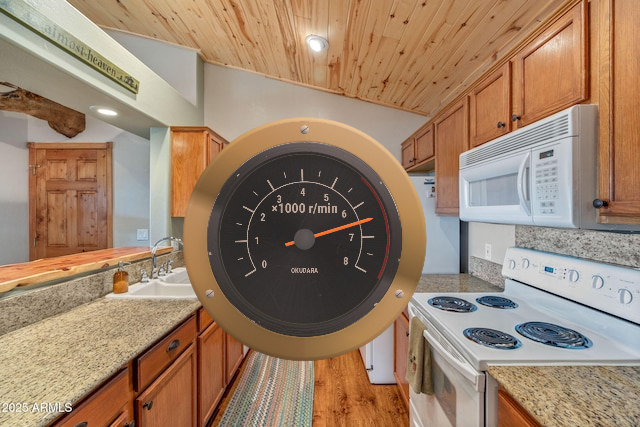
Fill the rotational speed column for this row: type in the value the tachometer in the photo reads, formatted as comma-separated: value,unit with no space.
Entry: 6500,rpm
